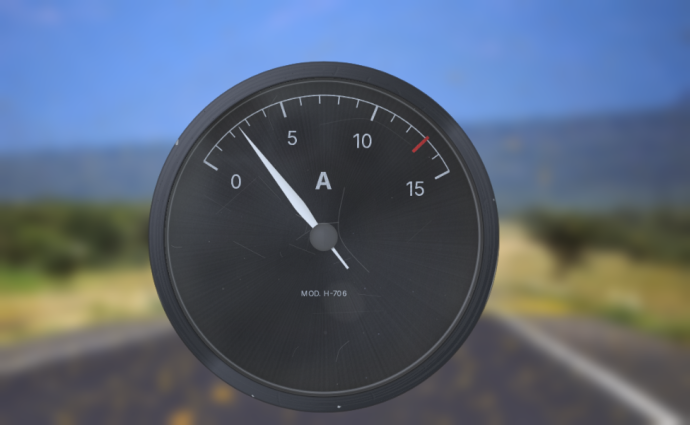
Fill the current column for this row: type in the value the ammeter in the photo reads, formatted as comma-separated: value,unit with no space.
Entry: 2.5,A
